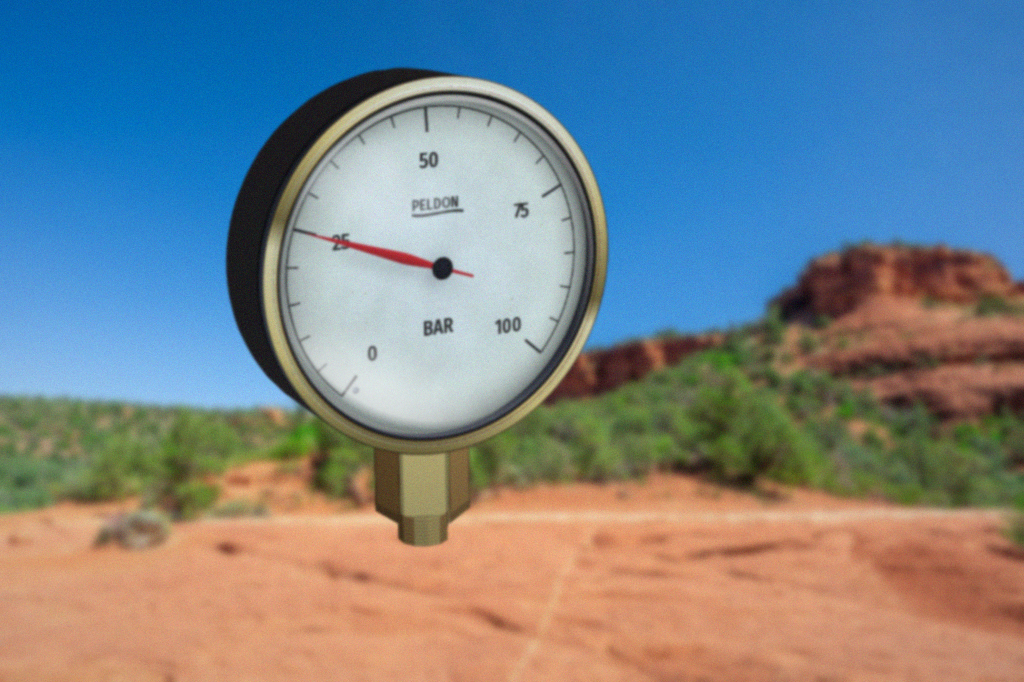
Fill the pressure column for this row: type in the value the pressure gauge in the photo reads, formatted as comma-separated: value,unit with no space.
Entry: 25,bar
